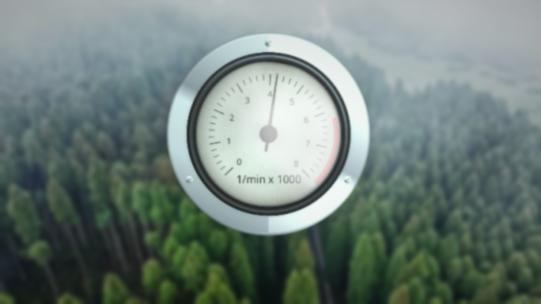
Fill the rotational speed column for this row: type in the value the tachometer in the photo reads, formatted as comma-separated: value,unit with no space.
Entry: 4200,rpm
